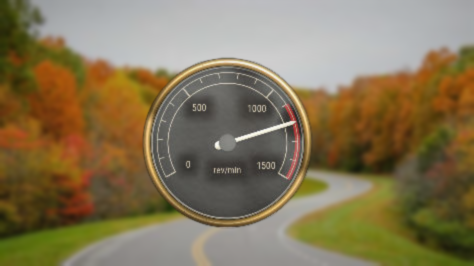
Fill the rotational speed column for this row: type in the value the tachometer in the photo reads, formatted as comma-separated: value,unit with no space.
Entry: 1200,rpm
